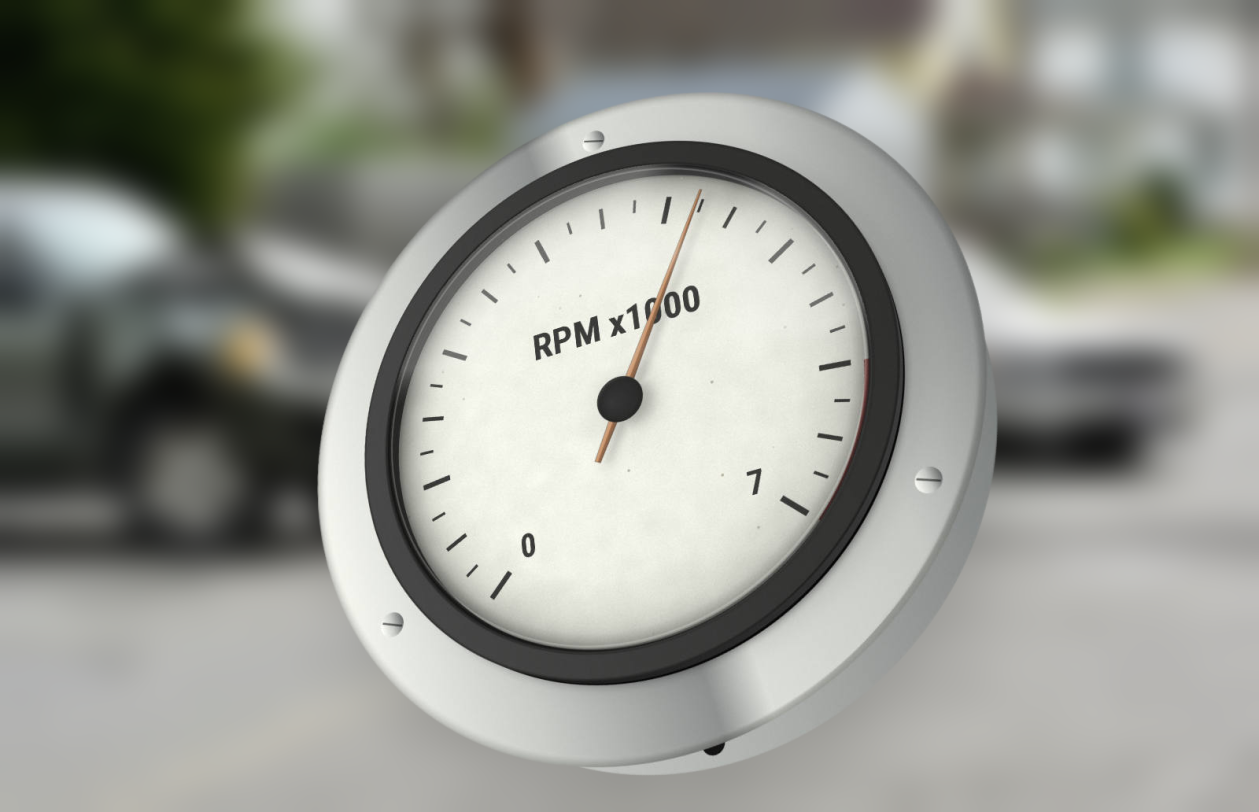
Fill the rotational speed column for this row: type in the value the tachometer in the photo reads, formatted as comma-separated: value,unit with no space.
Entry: 4250,rpm
